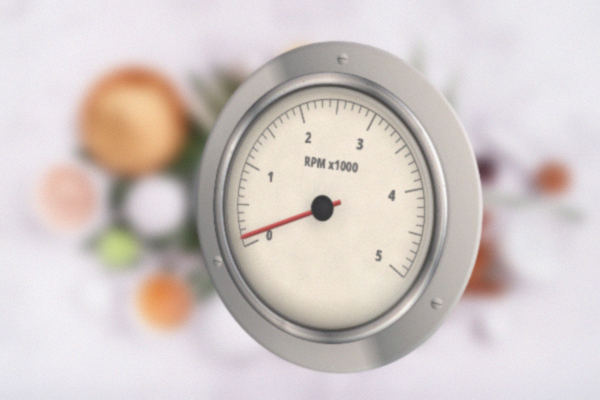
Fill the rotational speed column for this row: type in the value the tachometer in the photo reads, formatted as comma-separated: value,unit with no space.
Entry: 100,rpm
